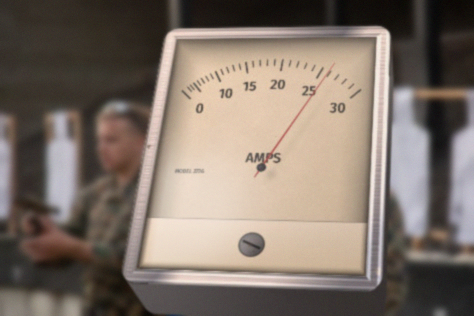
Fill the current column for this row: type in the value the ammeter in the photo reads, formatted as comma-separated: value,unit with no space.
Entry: 26,A
